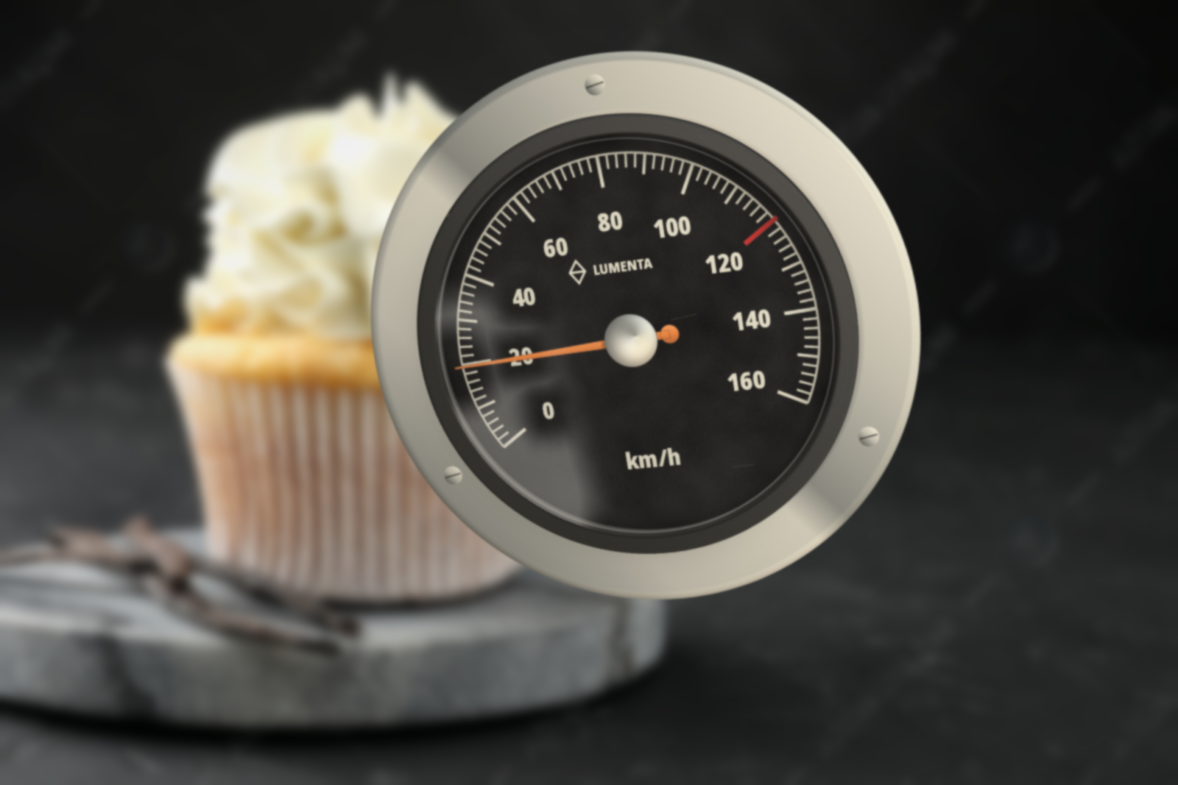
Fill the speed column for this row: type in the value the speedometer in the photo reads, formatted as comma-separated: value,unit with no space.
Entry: 20,km/h
